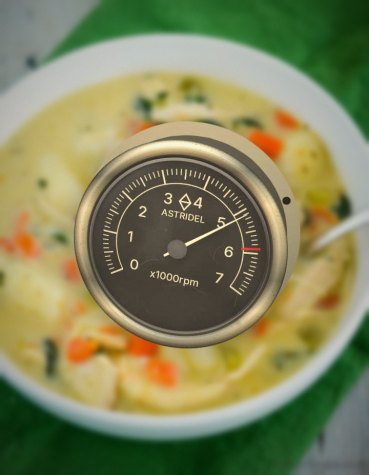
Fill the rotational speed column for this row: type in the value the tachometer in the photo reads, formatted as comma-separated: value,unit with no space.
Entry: 5100,rpm
